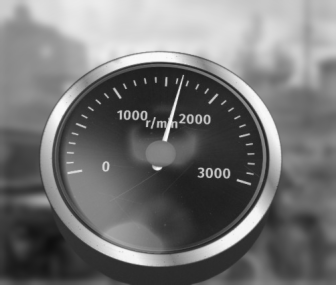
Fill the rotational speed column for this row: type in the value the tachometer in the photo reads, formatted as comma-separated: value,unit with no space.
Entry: 1650,rpm
